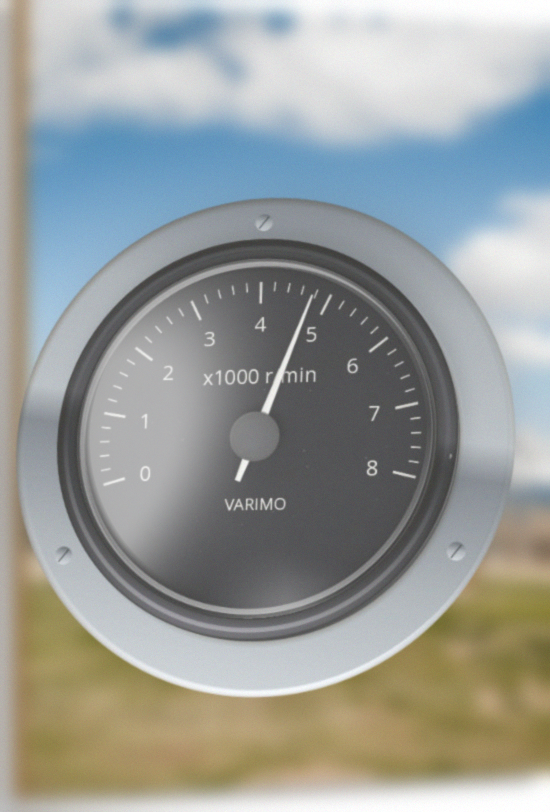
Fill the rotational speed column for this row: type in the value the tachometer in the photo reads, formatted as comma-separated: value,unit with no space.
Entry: 4800,rpm
